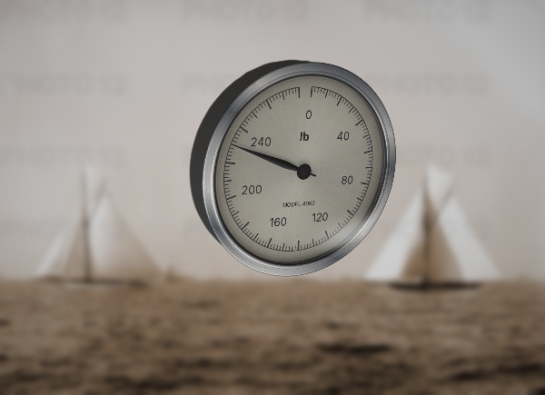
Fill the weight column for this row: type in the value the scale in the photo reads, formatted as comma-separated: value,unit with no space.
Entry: 230,lb
